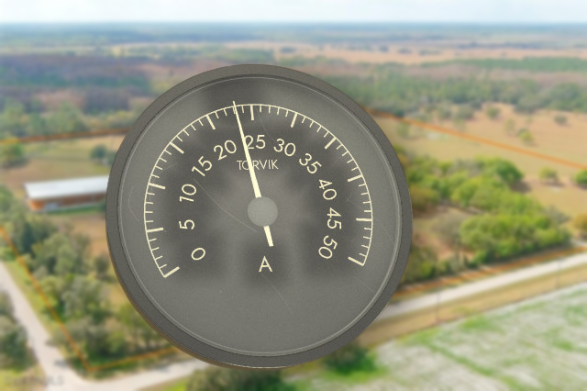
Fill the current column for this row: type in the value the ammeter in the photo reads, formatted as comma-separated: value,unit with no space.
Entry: 23,A
